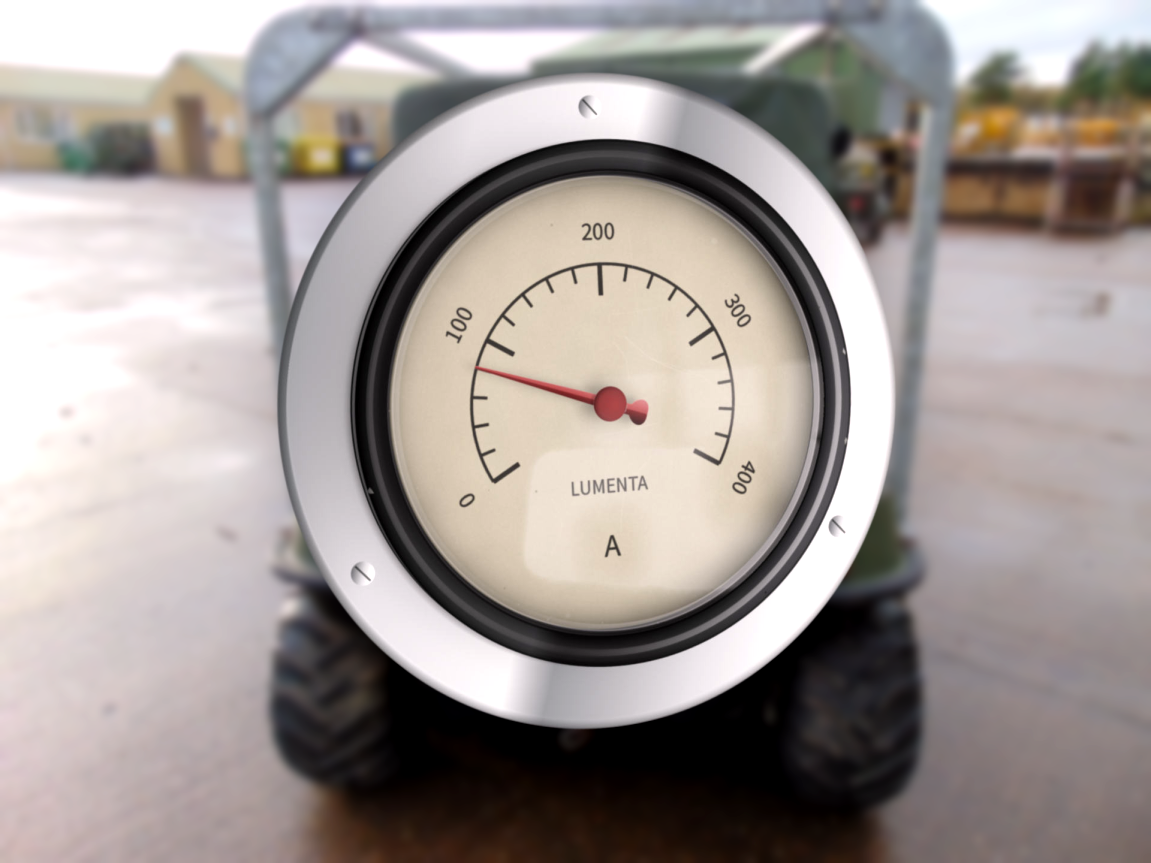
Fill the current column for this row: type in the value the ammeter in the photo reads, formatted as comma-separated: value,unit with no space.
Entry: 80,A
